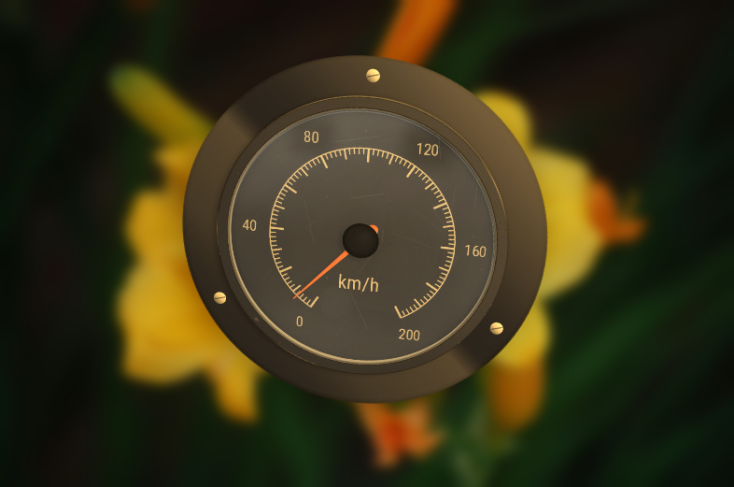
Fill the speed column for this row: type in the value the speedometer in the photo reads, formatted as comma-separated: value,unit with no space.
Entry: 8,km/h
